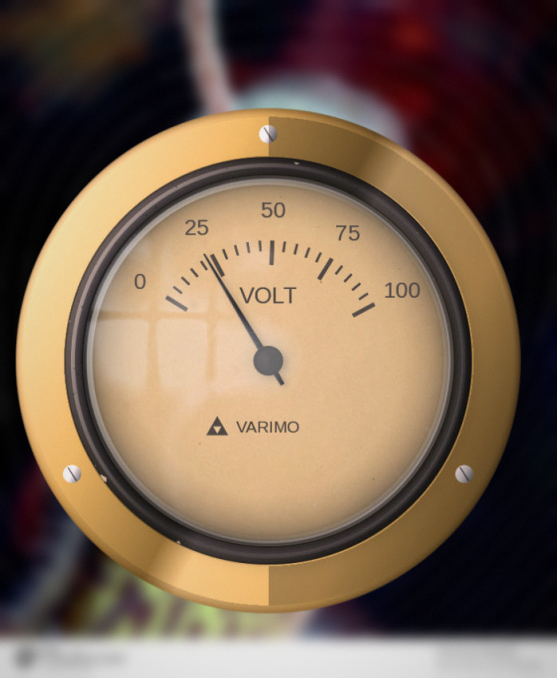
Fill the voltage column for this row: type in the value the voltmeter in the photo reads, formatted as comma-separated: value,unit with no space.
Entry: 22.5,V
